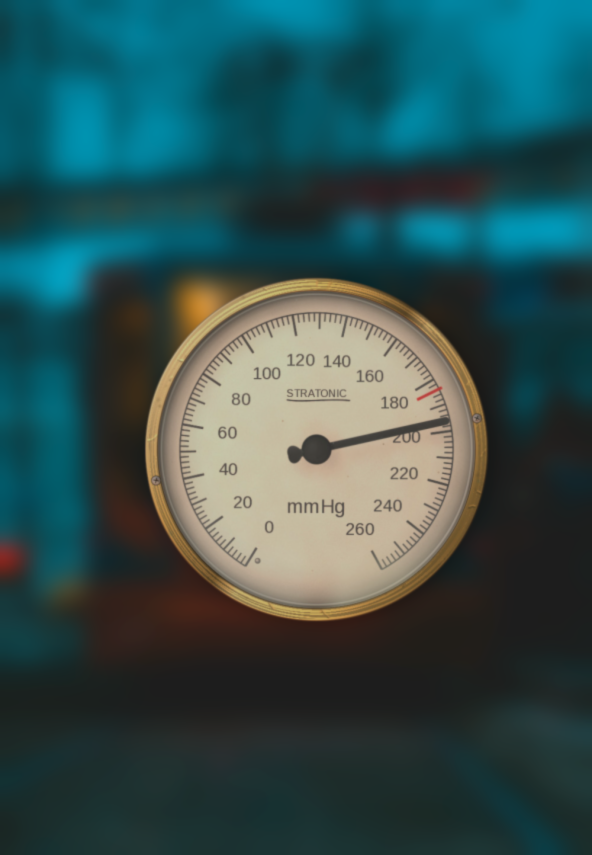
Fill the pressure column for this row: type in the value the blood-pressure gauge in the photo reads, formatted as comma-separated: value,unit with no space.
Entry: 196,mmHg
